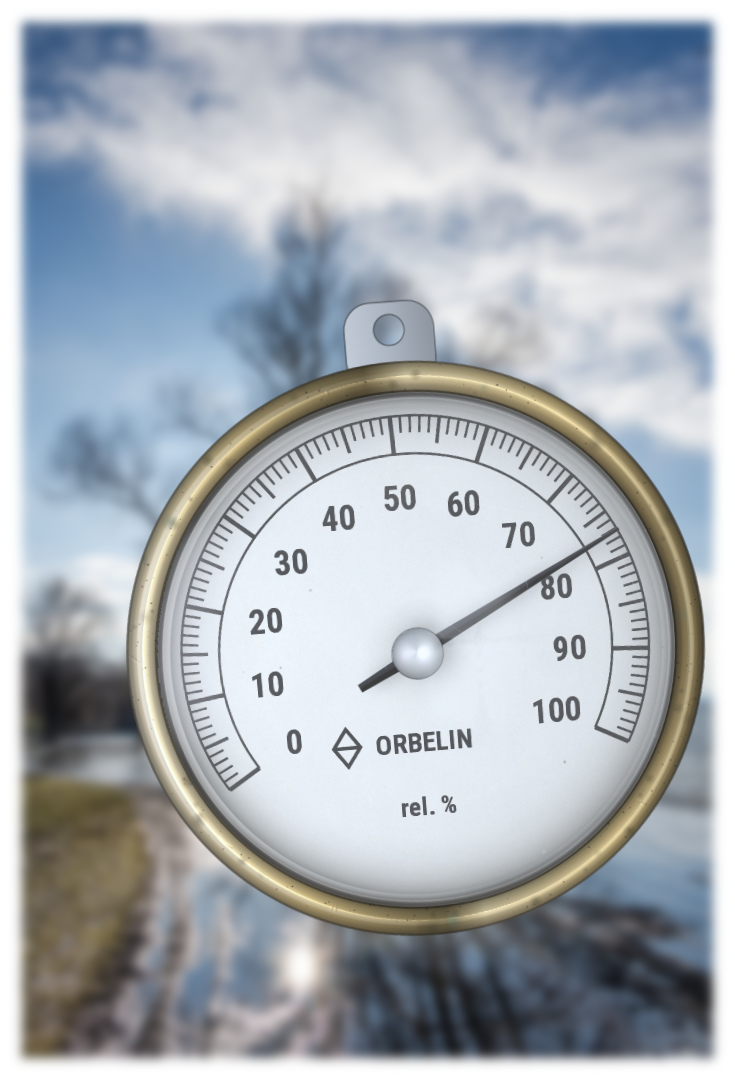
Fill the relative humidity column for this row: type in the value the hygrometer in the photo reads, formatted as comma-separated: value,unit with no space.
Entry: 77,%
